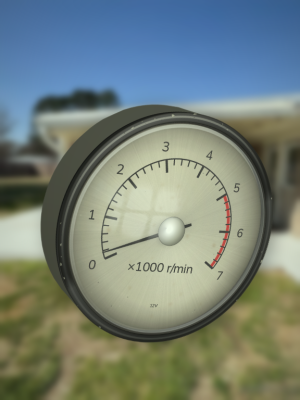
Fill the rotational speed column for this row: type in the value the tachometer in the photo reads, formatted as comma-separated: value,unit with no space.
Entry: 200,rpm
